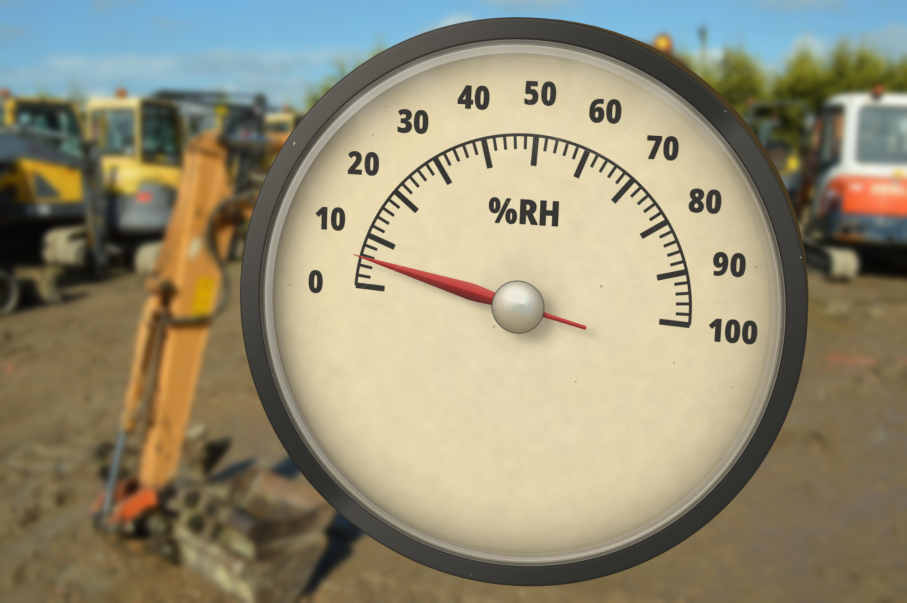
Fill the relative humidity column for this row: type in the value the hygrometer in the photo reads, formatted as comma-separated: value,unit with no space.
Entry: 6,%
